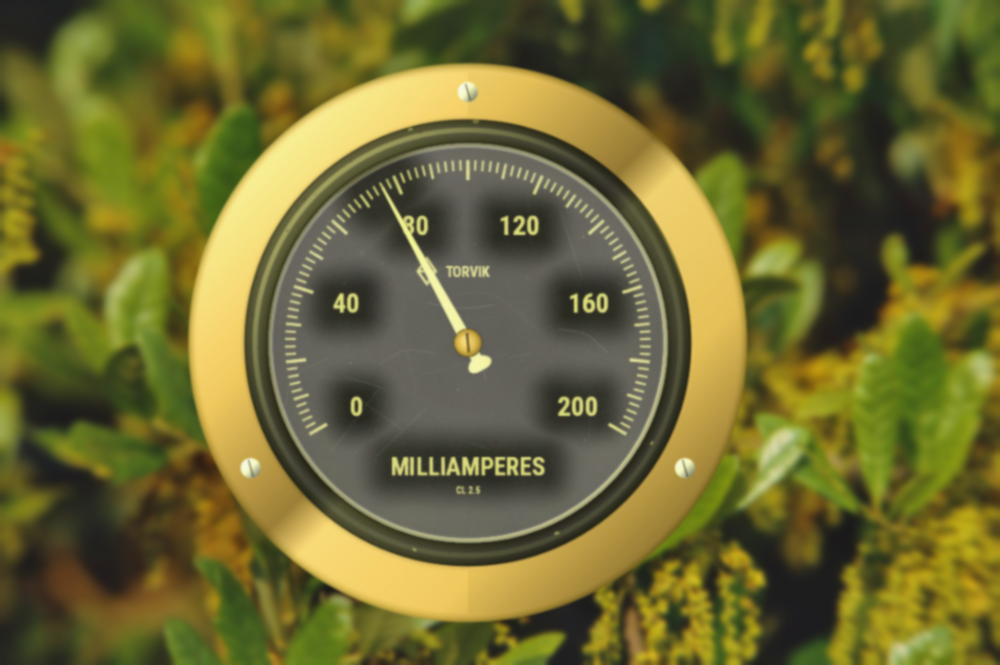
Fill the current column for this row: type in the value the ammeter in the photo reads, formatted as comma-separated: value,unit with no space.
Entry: 76,mA
